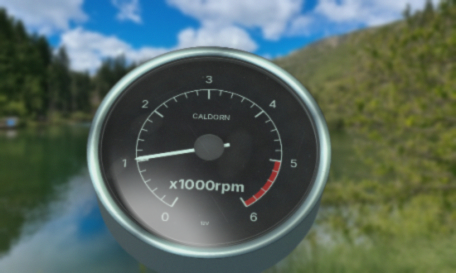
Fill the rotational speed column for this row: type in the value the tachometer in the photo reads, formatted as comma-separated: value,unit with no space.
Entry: 1000,rpm
